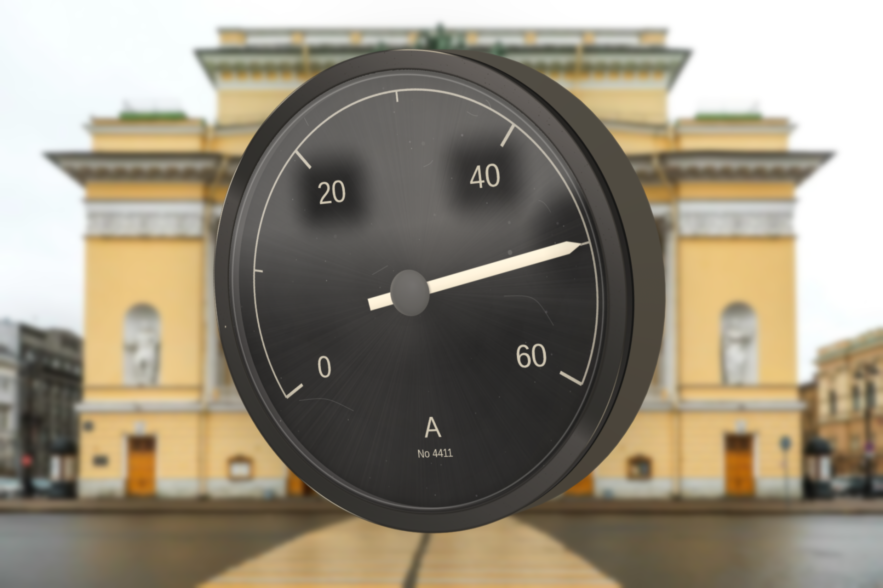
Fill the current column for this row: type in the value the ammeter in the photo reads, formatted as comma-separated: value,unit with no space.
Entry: 50,A
